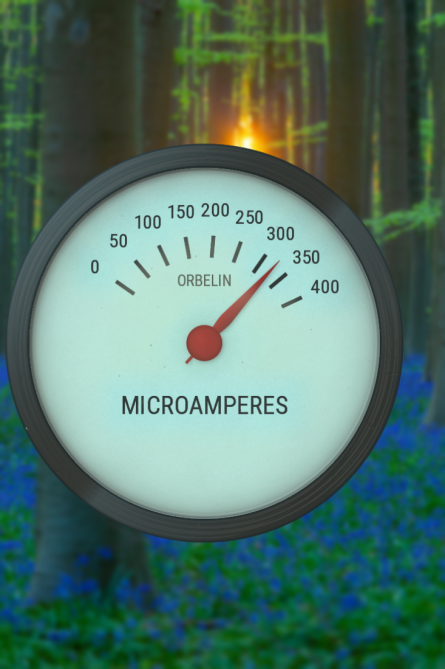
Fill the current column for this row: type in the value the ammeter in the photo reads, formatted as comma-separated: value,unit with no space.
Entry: 325,µA
